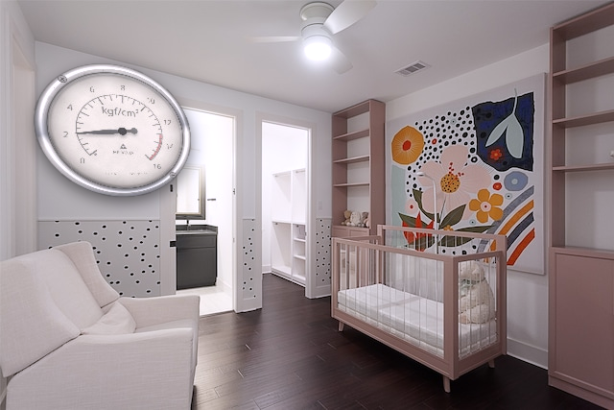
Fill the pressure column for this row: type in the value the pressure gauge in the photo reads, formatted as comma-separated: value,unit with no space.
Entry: 2,kg/cm²
